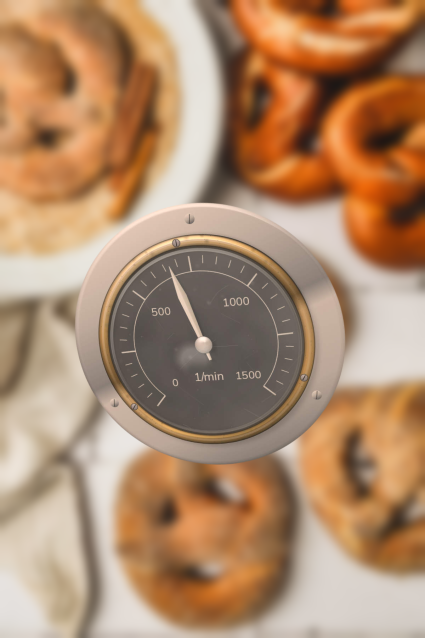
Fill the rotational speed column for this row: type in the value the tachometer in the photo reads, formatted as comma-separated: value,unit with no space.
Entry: 675,rpm
